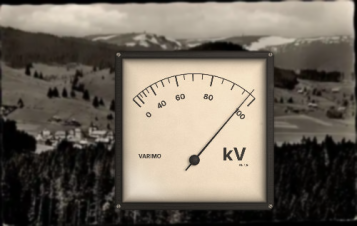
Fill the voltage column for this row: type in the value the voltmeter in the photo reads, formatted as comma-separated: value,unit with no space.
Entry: 97.5,kV
